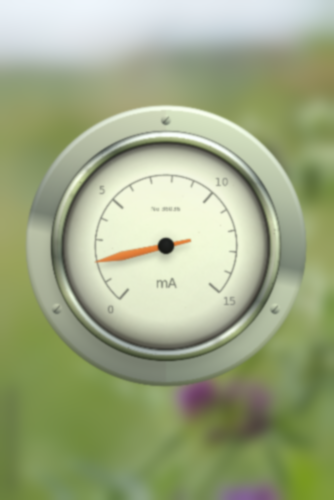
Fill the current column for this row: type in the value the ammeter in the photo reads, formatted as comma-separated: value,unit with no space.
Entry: 2,mA
